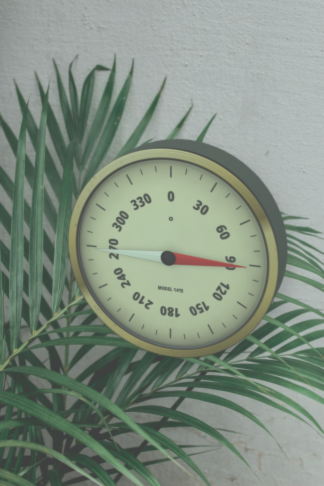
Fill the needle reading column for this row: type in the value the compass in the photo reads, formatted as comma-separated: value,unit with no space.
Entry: 90,°
